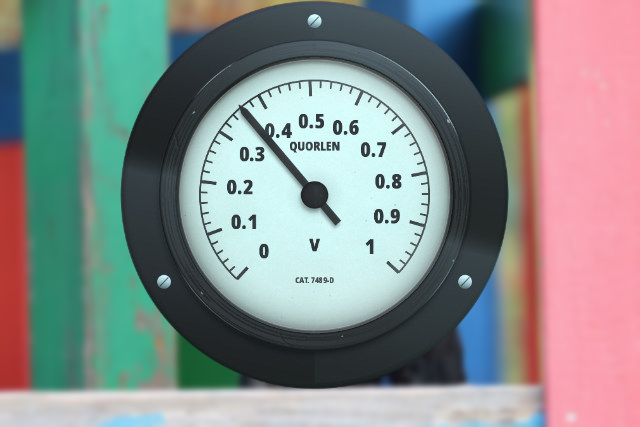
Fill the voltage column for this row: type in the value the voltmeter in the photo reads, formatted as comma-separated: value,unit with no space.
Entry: 0.36,V
